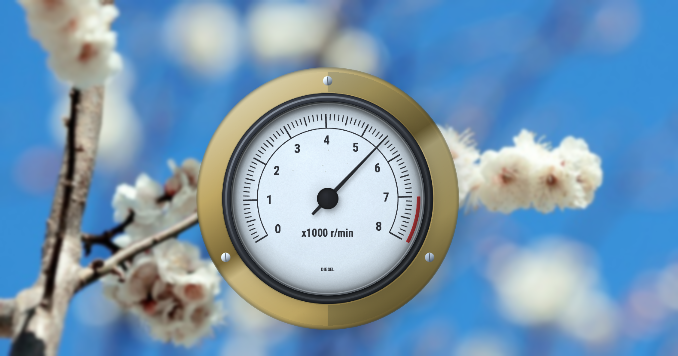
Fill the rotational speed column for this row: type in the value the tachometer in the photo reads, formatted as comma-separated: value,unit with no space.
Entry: 5500,rpm
